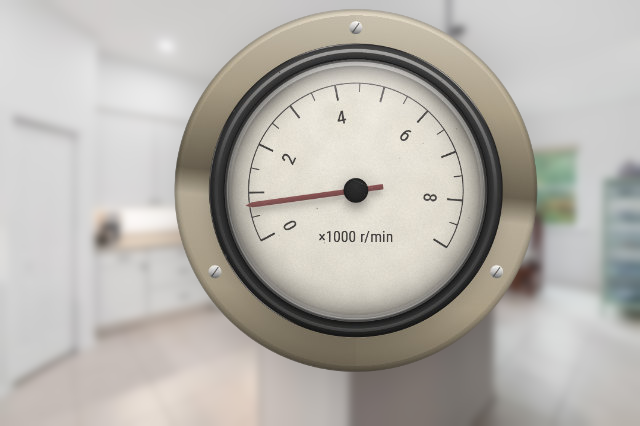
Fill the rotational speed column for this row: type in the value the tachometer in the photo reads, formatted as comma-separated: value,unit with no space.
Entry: 750,rpm
